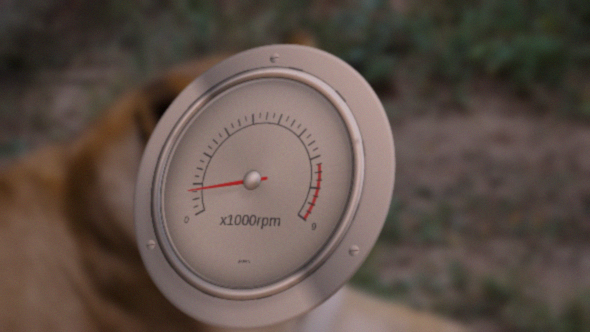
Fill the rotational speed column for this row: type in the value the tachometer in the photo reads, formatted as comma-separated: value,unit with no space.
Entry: 750,rpm
